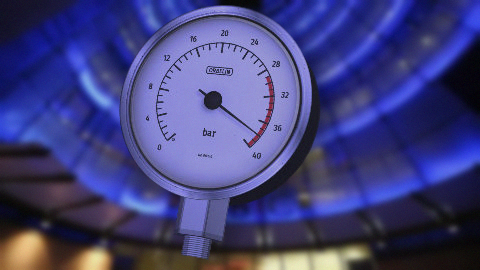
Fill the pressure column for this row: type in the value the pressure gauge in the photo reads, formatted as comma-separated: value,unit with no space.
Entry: 38,bar
